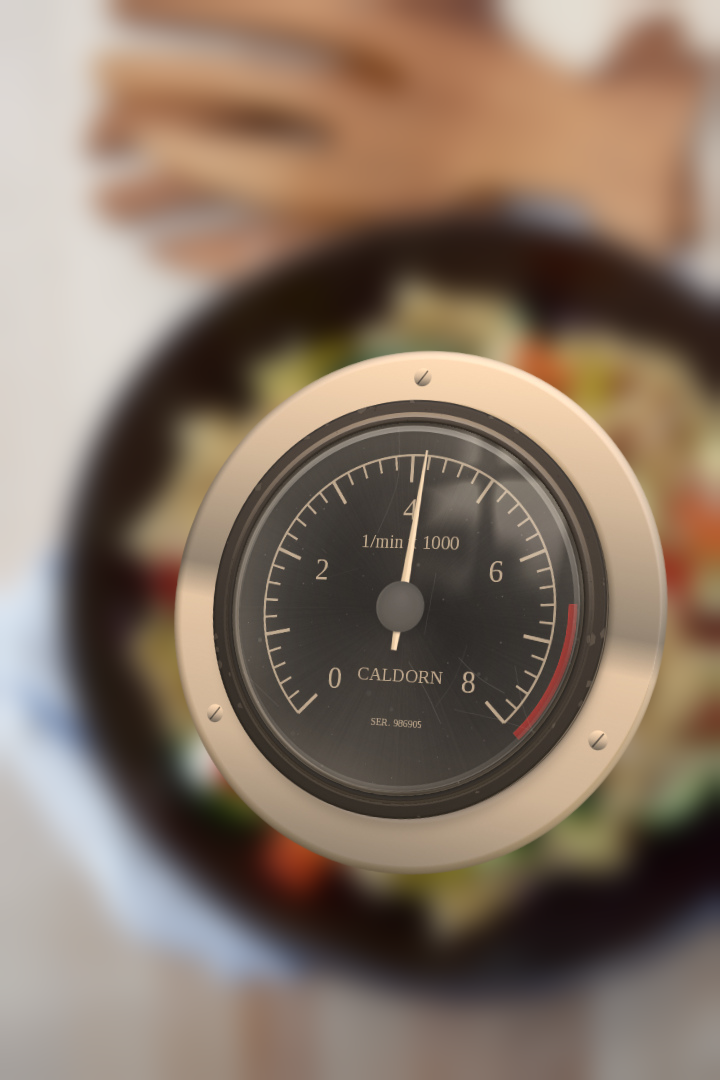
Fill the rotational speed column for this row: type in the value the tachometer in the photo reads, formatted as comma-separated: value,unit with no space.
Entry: 4200,rpm
